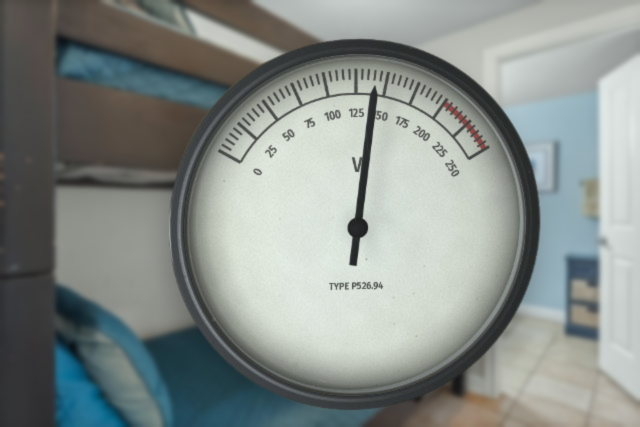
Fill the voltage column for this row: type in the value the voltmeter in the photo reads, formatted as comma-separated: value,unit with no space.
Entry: 140,V
